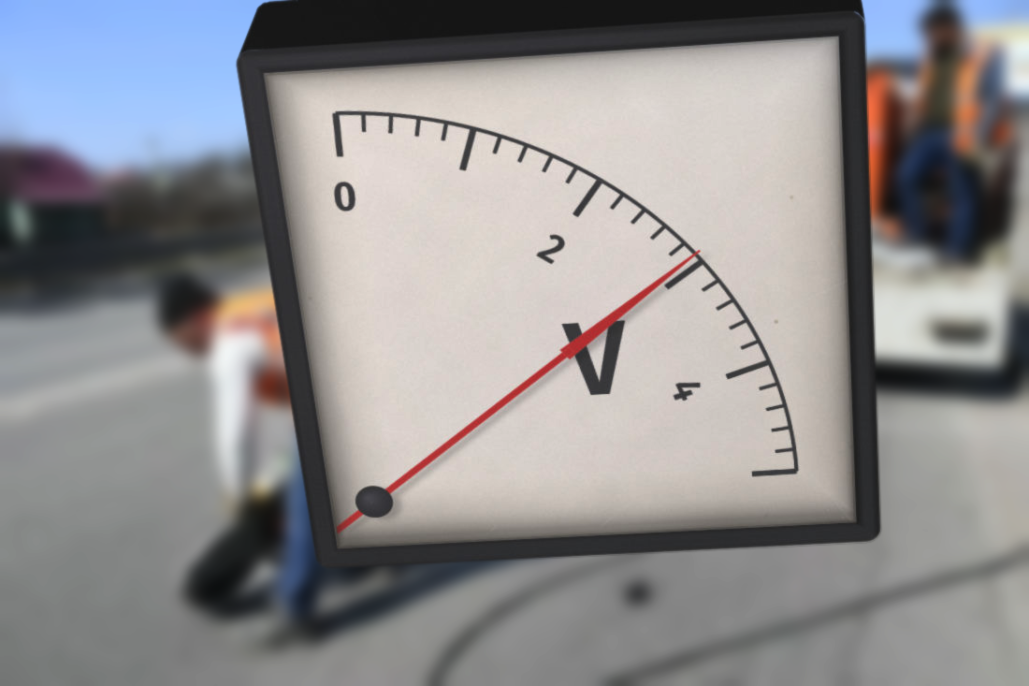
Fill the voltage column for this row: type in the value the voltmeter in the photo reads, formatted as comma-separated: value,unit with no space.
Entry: 2.9,V
